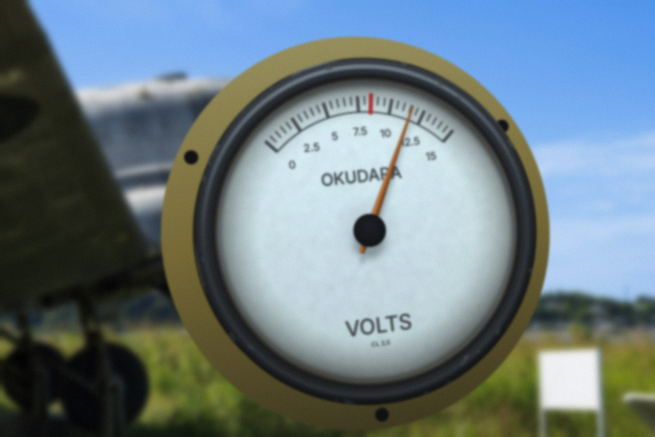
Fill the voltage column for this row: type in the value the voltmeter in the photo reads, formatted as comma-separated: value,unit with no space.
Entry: 11.5,V
